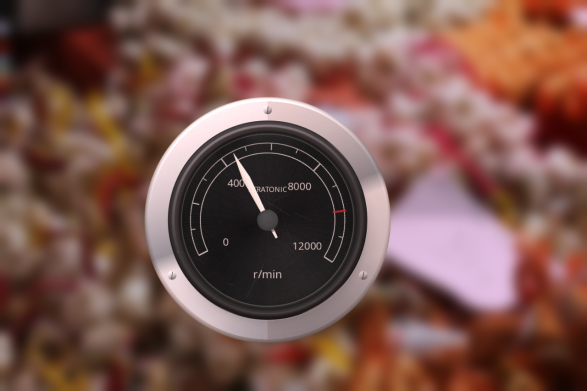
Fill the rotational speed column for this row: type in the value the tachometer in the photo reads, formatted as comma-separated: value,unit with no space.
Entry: 4500,rpm
